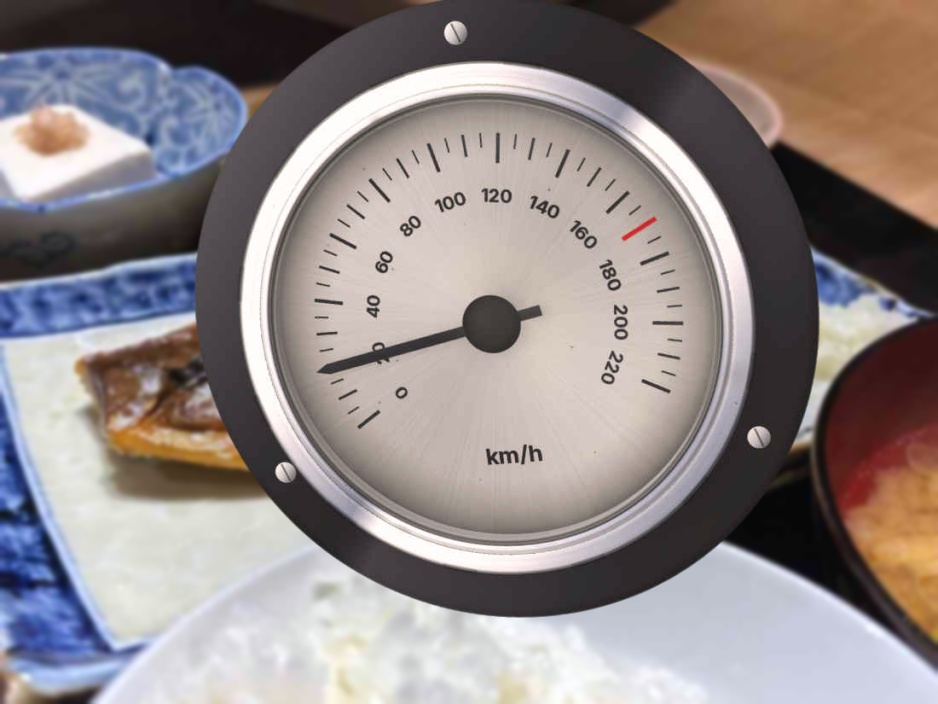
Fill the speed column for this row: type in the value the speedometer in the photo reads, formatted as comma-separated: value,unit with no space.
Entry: 20,km/h
